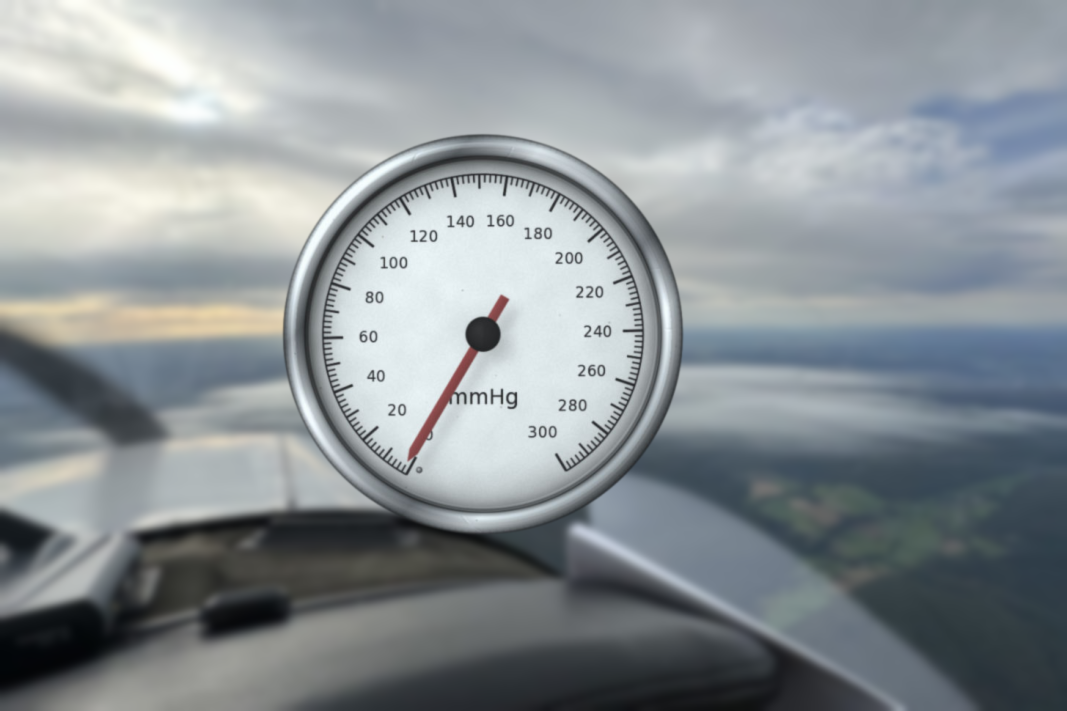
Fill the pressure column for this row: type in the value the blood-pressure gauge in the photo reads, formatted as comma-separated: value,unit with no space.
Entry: 2,mmHg
